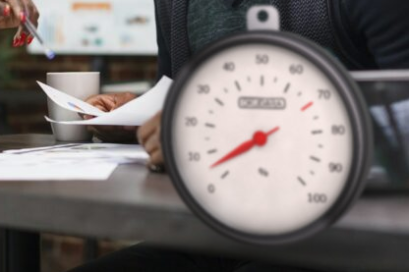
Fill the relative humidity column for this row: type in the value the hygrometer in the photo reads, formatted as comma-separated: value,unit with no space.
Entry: 5,%
